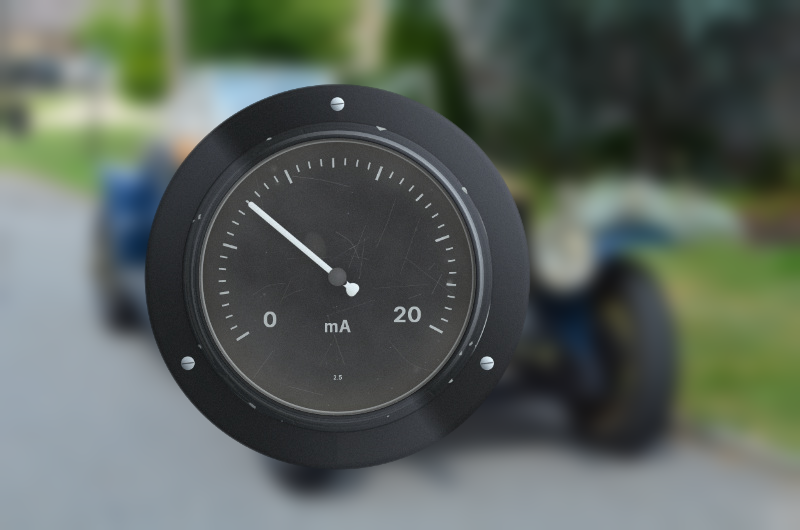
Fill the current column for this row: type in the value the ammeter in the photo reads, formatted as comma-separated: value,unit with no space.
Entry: 6,mA
